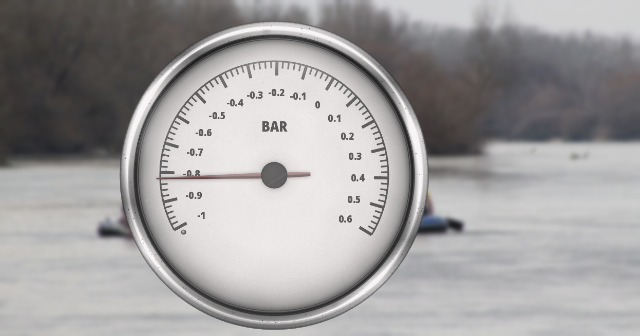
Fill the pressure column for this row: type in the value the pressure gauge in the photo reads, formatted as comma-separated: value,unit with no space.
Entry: -0.82,bar
